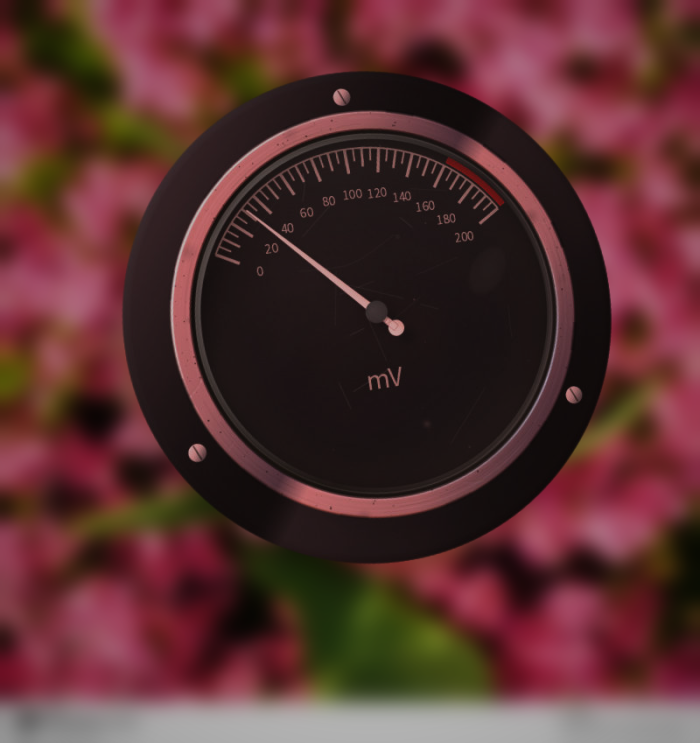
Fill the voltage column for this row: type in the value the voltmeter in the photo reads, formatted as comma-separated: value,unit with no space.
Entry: 30,mV
